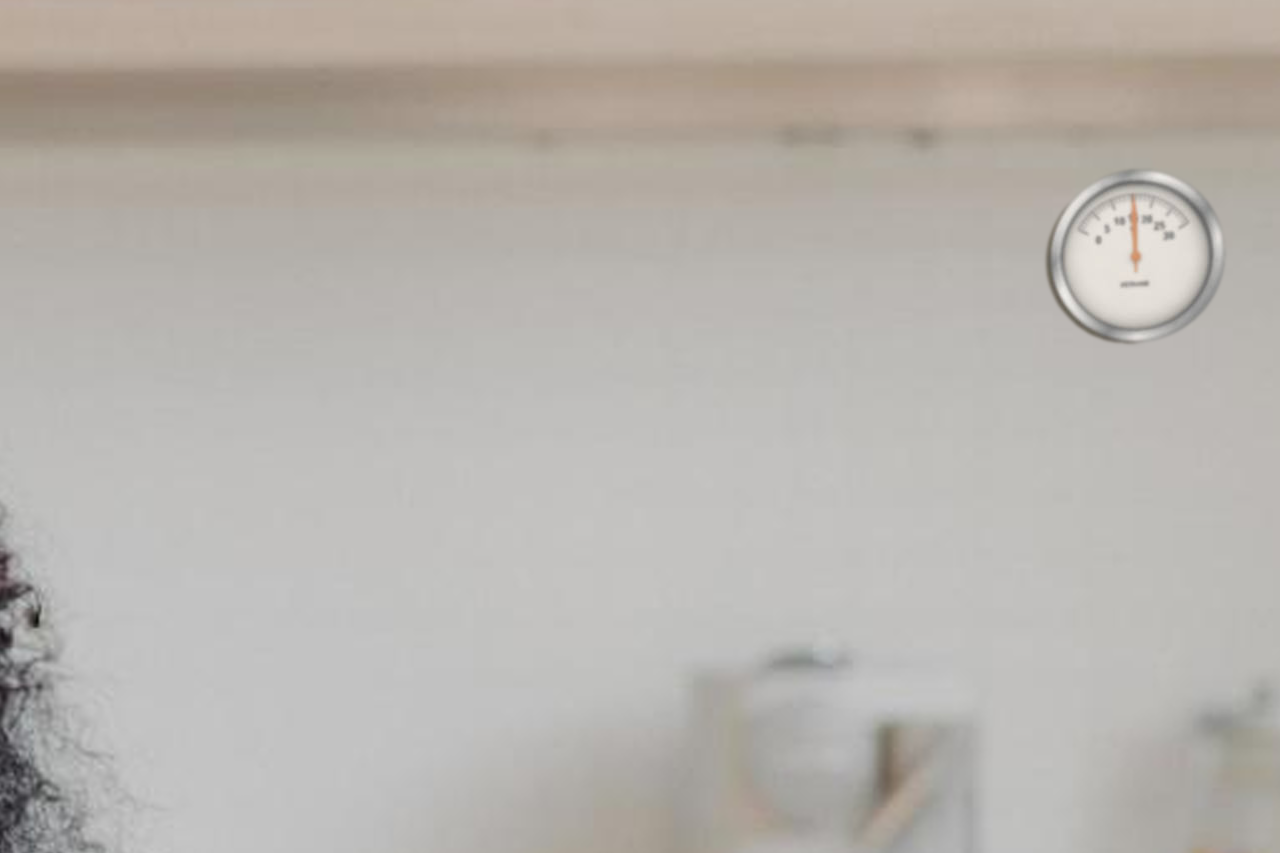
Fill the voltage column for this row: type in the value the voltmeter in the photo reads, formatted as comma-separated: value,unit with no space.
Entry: 15,V
